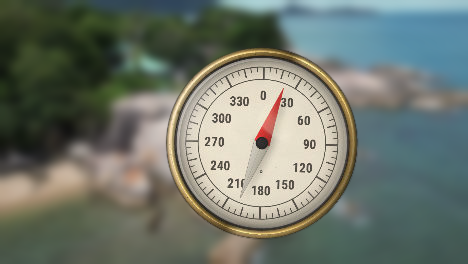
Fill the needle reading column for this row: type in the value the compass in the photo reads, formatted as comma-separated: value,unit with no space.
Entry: 20,°
